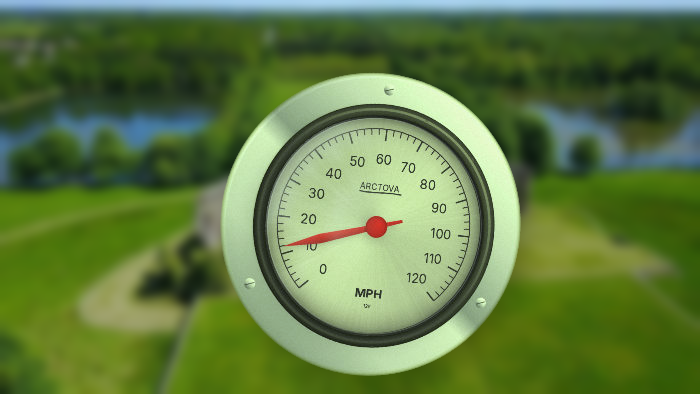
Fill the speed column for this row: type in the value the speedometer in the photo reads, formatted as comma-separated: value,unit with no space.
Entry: 12,mph
